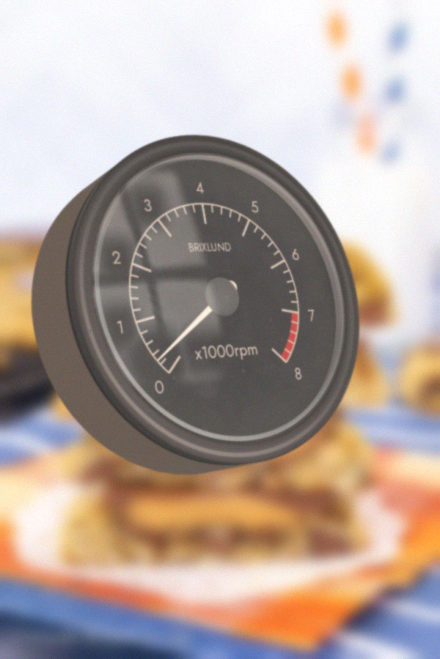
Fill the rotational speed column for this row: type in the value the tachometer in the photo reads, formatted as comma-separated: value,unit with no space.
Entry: 300,rpm
